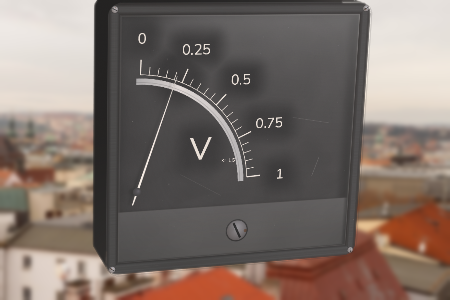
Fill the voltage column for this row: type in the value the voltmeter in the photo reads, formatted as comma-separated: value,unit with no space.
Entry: 0.2,V
